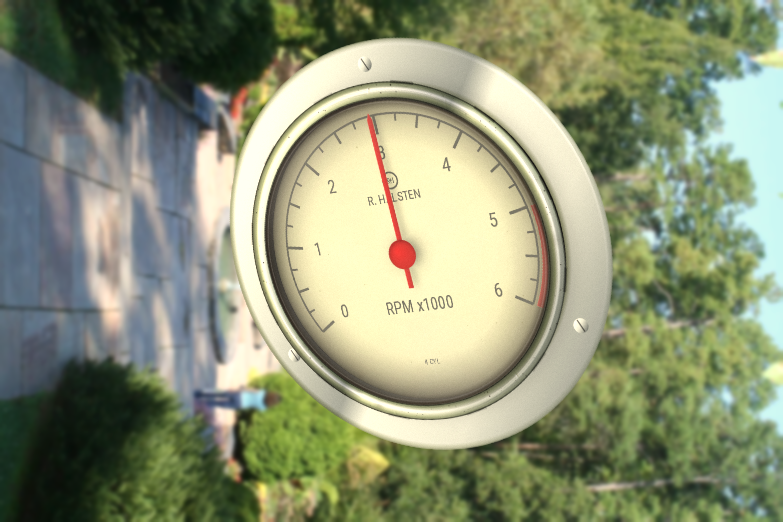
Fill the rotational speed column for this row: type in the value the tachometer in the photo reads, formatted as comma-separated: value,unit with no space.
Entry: 3000,rpm
